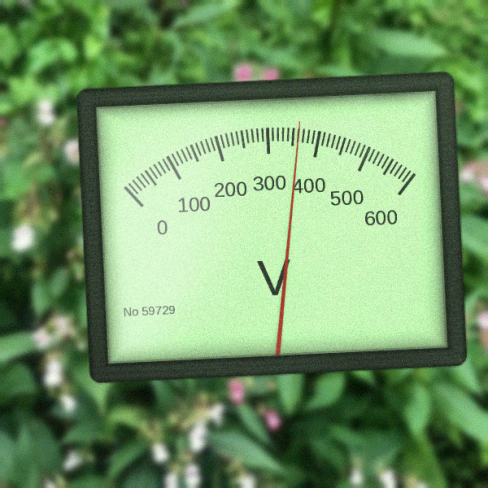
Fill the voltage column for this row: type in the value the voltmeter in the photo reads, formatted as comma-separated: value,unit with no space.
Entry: 360,V
